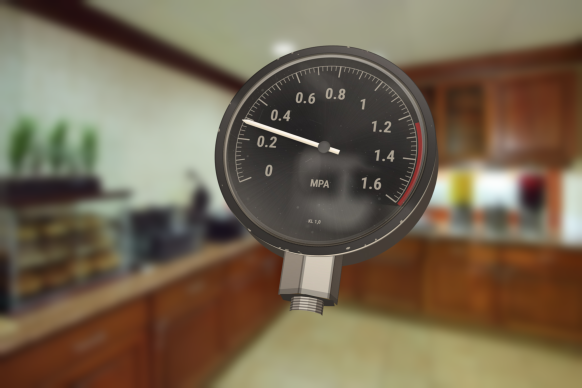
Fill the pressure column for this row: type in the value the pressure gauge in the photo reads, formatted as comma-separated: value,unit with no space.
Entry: 0.28,MPa
